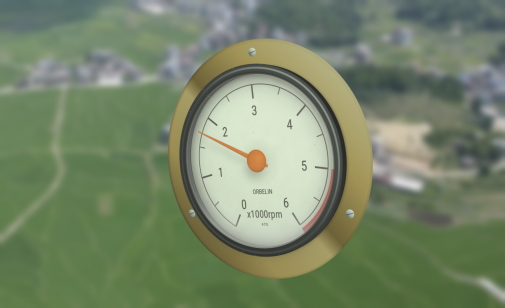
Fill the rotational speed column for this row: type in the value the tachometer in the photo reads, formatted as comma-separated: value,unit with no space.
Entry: 1750,rpm
